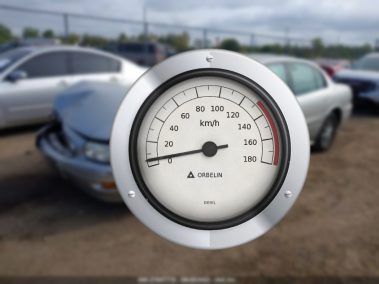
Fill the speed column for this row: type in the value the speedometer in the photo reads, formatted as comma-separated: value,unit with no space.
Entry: 5,km/h
